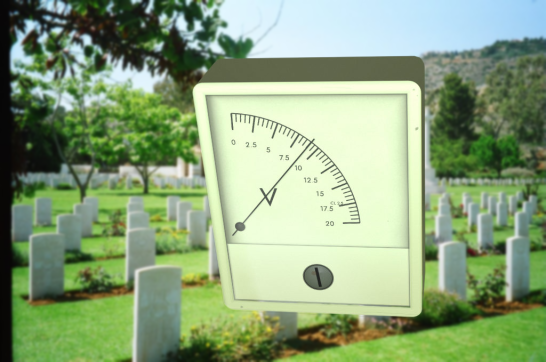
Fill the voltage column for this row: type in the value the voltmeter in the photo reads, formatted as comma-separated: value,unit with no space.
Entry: 9,V
